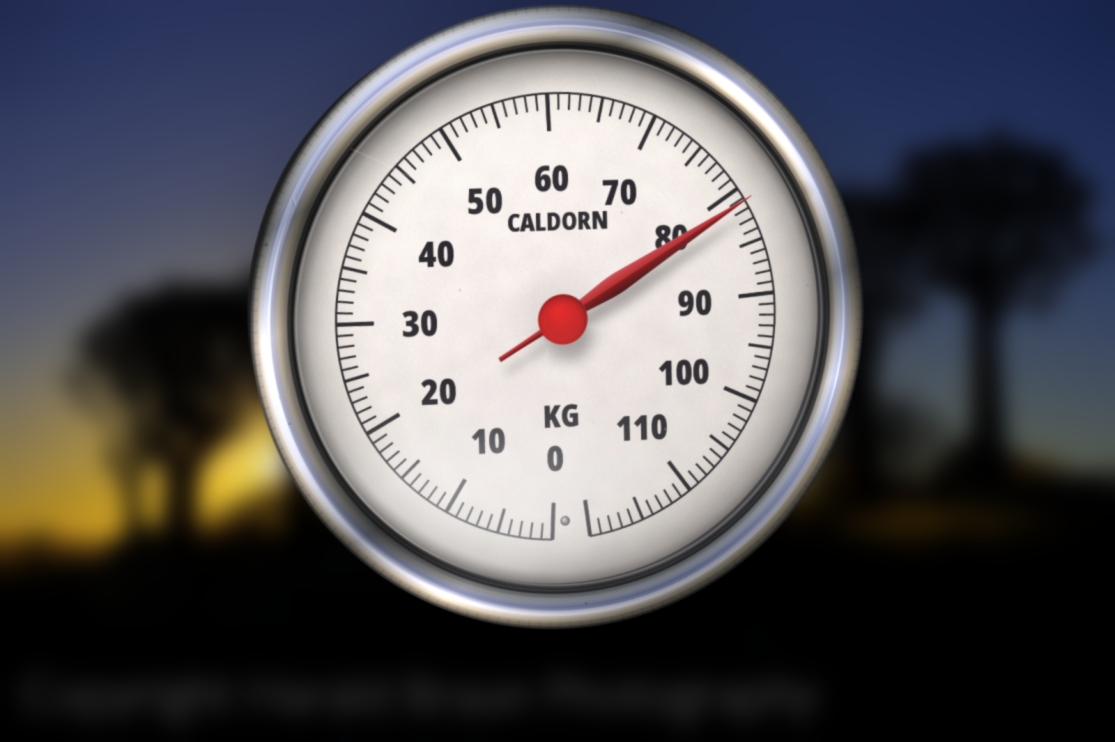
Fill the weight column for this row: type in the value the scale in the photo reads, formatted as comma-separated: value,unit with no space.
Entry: 81,kg
